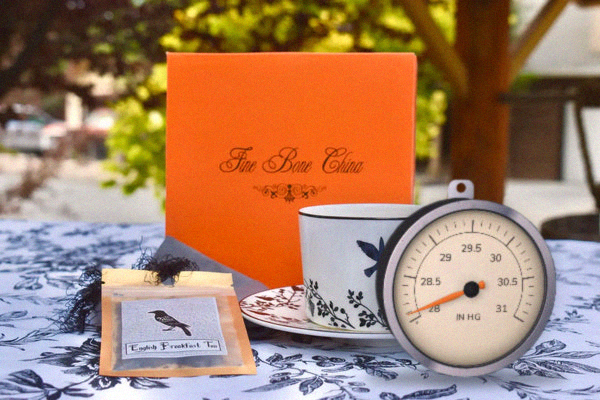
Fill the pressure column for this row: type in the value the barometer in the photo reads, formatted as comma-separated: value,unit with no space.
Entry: 28.1,inHg
